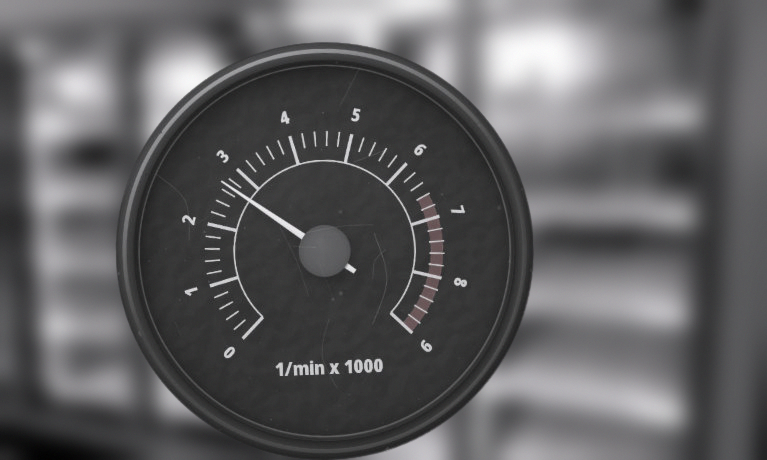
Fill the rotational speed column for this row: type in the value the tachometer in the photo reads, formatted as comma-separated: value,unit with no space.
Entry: 2700,rpm
